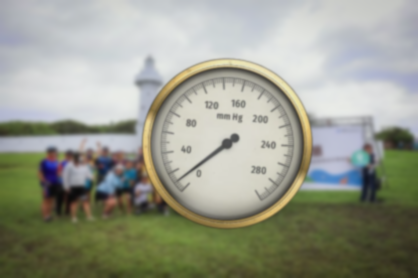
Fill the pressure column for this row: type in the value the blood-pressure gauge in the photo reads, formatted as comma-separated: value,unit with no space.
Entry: 10,mmHg
